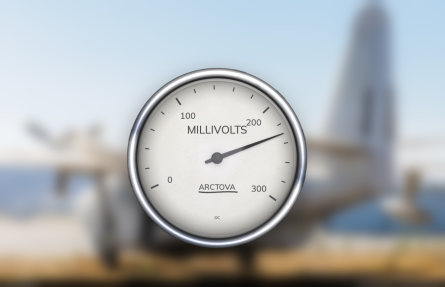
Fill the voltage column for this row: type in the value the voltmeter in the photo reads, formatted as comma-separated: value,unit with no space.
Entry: 230,mV
